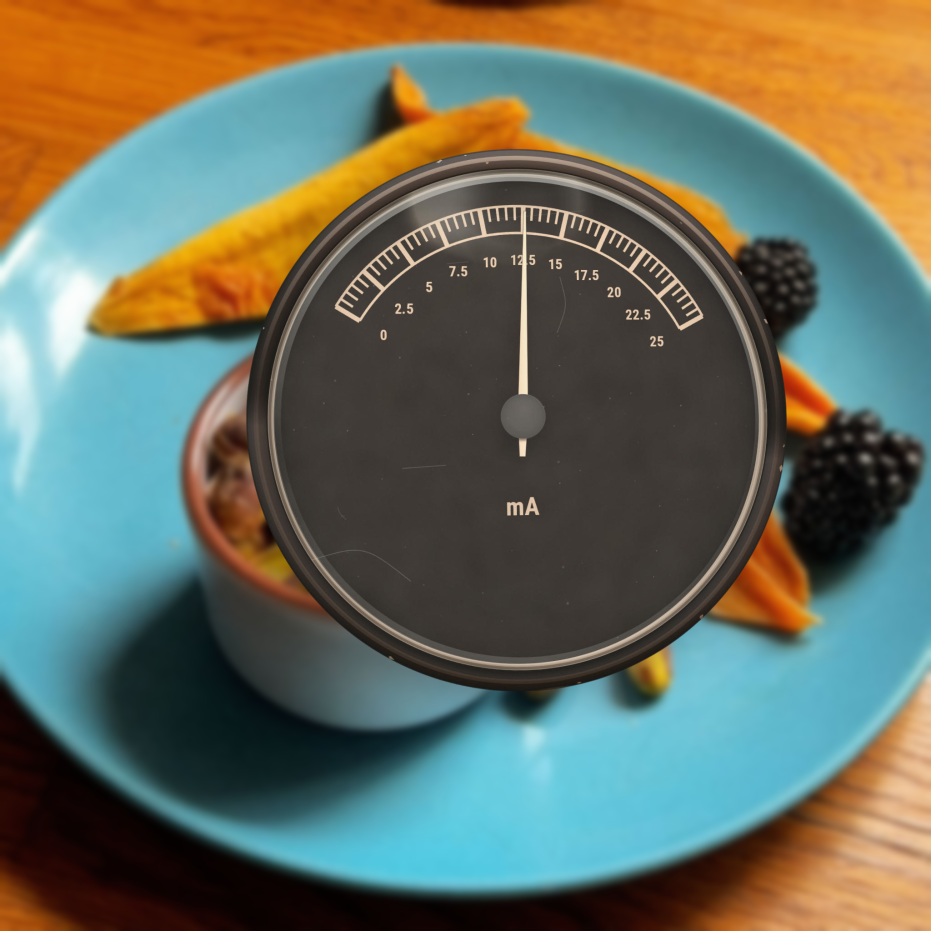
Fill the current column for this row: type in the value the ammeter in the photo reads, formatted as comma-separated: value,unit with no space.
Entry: 12.5,mA
